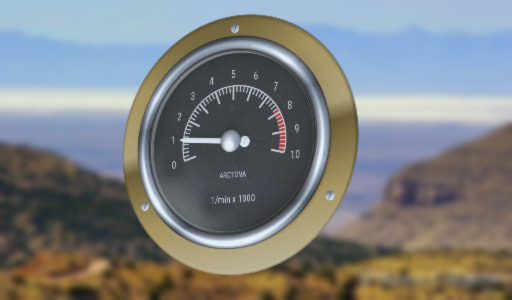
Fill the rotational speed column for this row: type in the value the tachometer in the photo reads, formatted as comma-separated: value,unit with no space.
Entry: 1000,rpm
